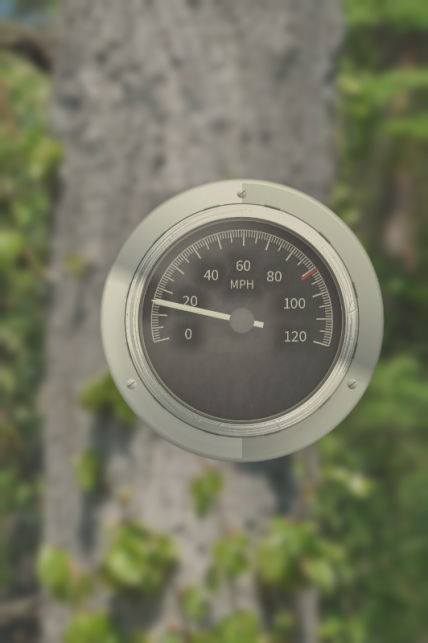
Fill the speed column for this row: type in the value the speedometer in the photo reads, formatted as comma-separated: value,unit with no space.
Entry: 15,mph
